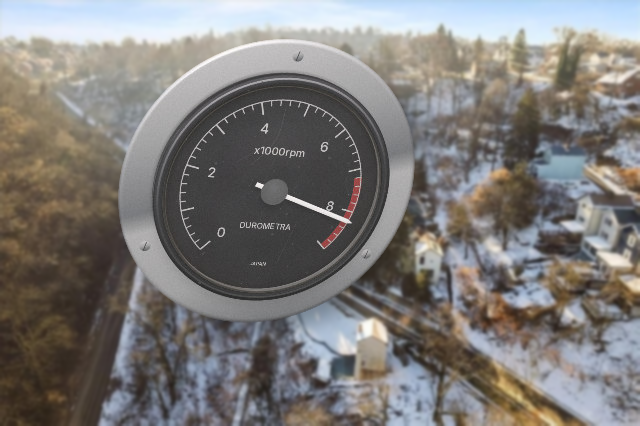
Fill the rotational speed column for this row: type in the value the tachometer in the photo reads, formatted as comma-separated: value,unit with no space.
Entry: 8200,rpm
